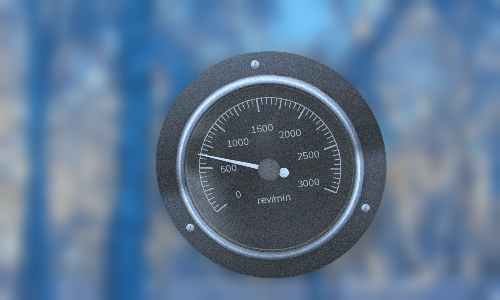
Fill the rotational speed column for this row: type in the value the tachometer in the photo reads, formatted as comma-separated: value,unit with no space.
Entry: 650,rpm
